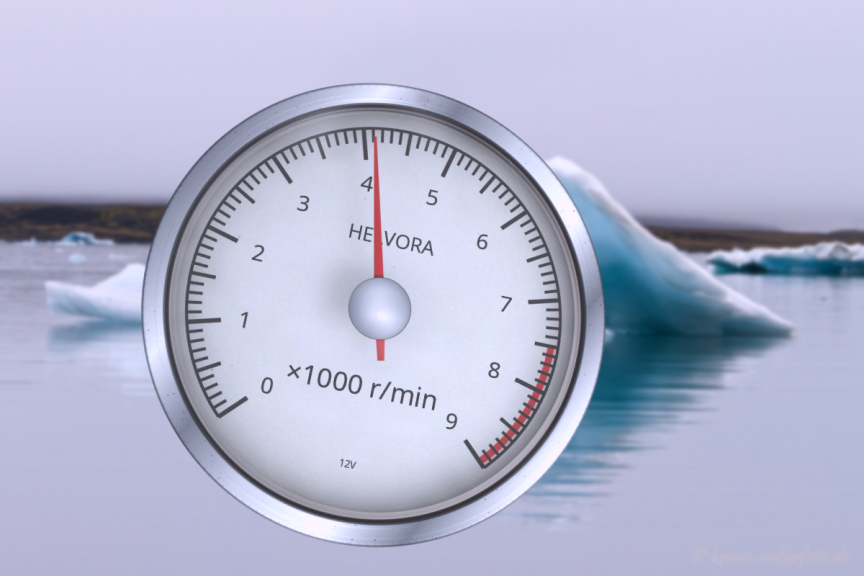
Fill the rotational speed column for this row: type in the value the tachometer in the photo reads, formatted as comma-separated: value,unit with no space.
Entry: 4100,rpm
